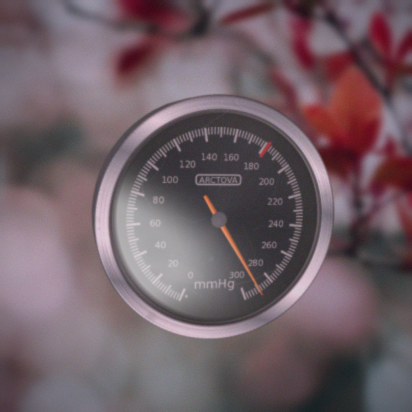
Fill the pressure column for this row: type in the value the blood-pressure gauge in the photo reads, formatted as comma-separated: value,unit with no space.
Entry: 290,mmHg
